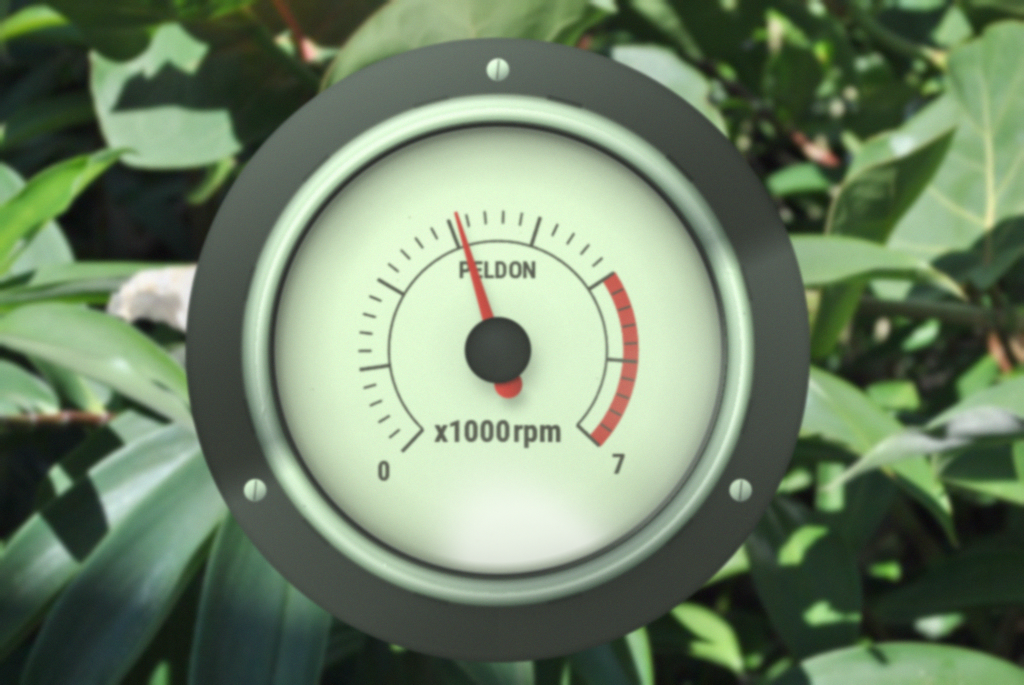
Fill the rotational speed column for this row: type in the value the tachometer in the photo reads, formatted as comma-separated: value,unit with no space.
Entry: 3100,rpm
